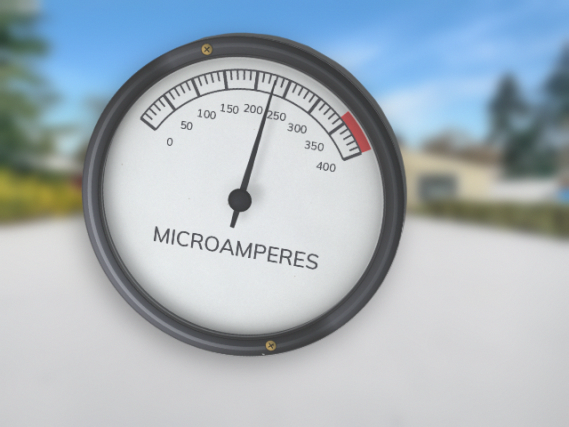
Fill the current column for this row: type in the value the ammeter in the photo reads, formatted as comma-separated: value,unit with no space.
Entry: 230,µA
